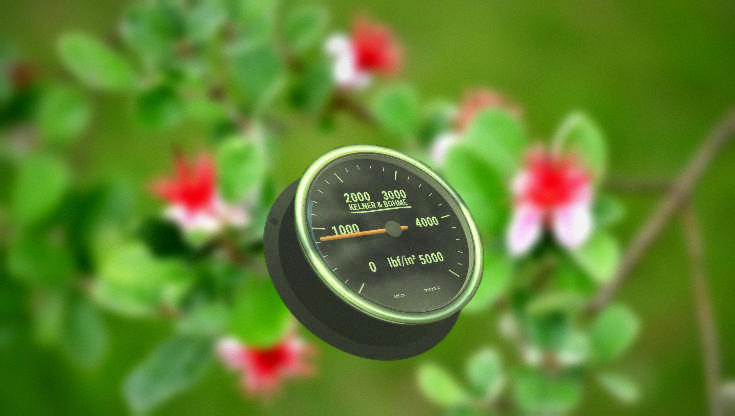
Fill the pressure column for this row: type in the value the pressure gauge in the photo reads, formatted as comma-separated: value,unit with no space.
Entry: 800,psi
